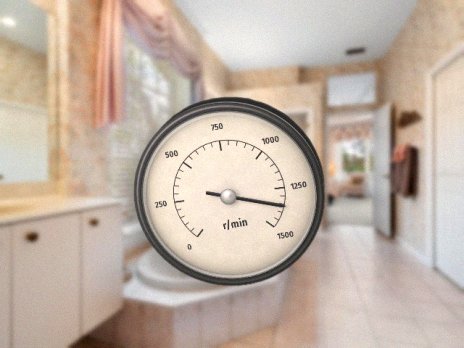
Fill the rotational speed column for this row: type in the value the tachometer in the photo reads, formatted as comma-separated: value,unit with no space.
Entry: 1350,rpm
